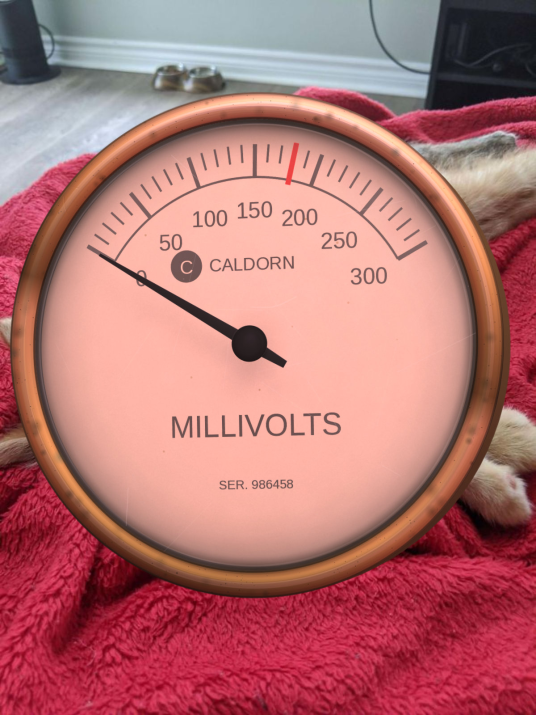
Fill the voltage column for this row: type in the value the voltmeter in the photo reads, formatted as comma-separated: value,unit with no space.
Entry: 0,mV
